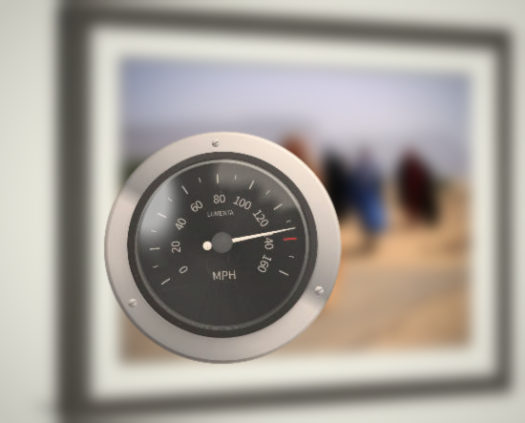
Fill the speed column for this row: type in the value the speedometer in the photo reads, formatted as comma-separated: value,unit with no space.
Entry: 135,mph
